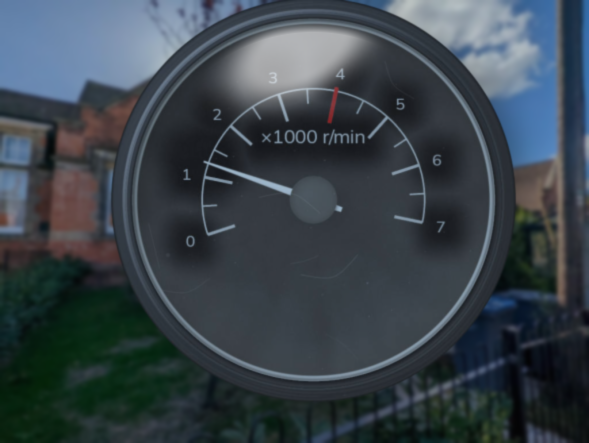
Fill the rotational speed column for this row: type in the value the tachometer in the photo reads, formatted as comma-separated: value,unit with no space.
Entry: 1250,rpm
